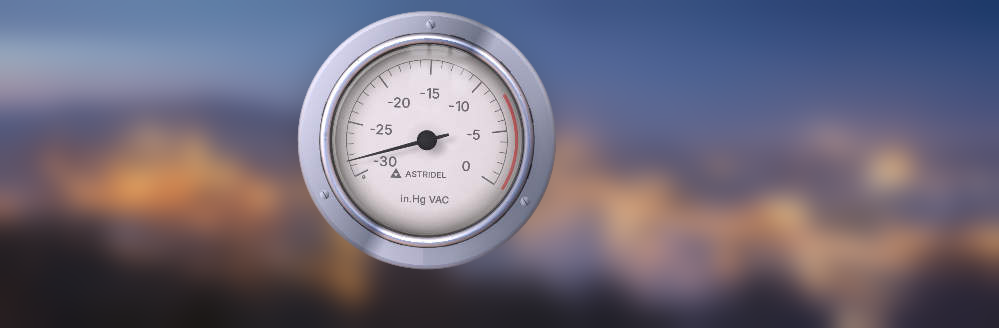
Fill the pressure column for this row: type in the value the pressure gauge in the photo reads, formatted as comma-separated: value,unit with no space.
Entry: -28.5,inHg
